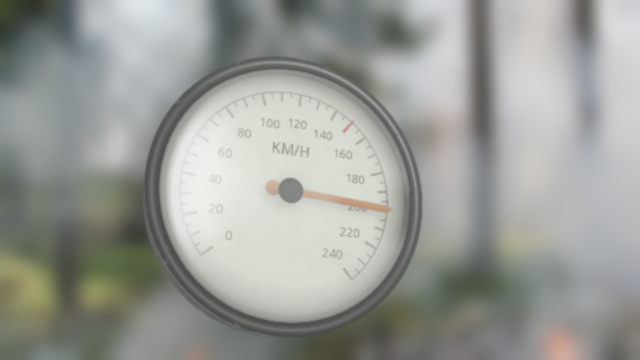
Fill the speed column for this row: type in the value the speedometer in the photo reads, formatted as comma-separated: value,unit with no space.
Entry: 200,km/h
